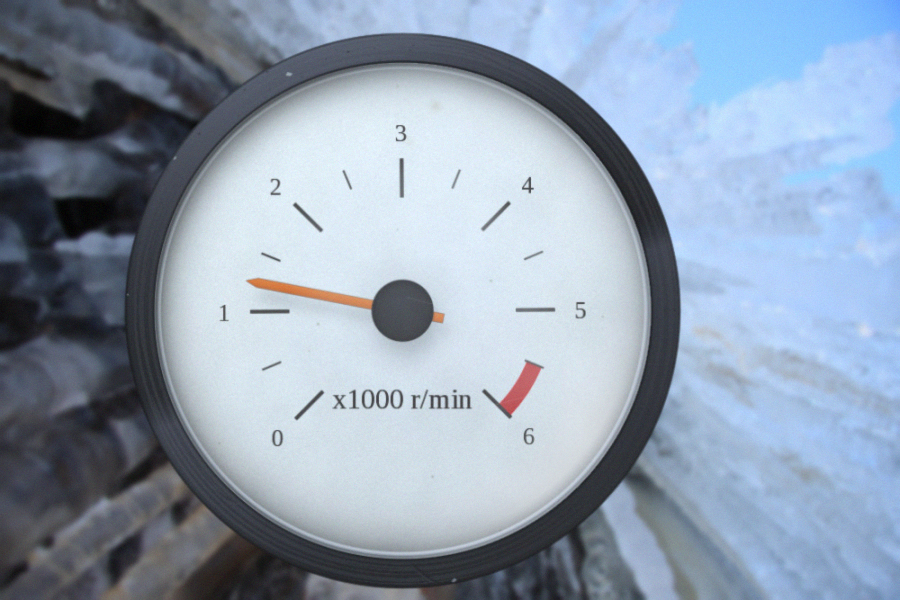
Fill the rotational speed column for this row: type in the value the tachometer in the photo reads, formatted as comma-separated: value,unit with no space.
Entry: 1250,rpm
